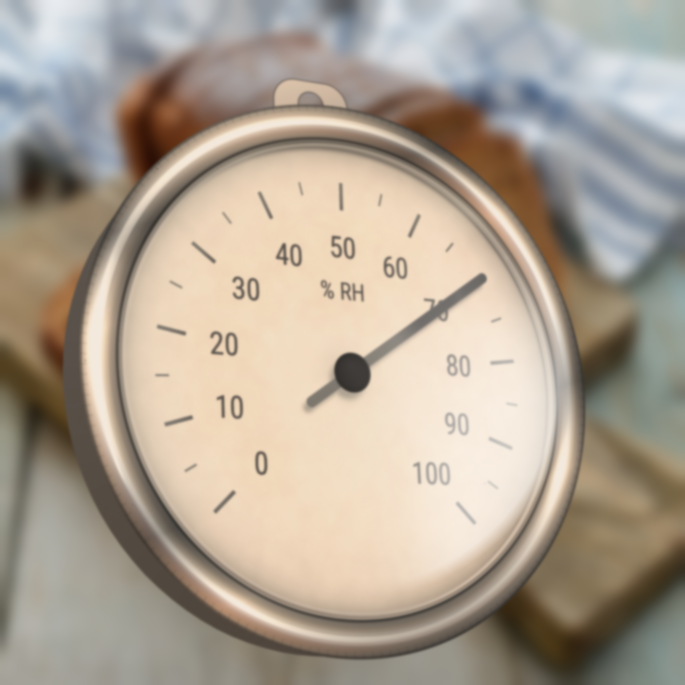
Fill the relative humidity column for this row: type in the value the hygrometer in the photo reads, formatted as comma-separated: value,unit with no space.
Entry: 70,%
